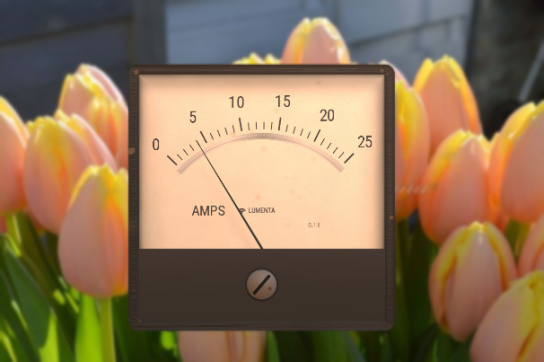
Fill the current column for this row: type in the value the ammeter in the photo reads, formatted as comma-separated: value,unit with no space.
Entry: 4,A
